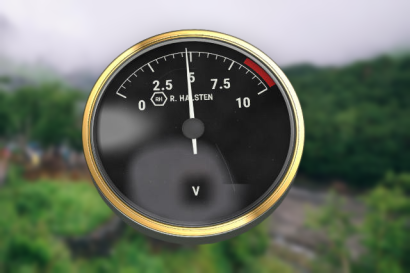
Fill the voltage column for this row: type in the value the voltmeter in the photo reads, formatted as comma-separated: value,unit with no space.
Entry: 4.75,V
